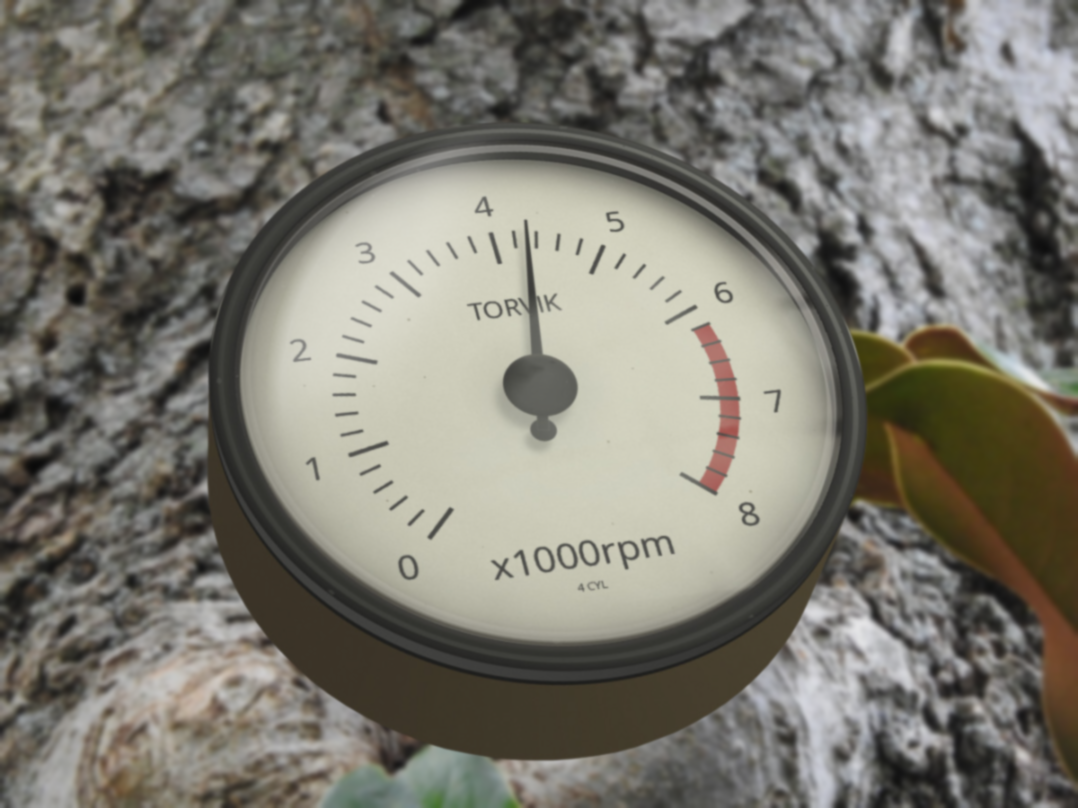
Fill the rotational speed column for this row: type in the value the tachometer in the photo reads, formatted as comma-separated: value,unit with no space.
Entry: 4300,rpm
